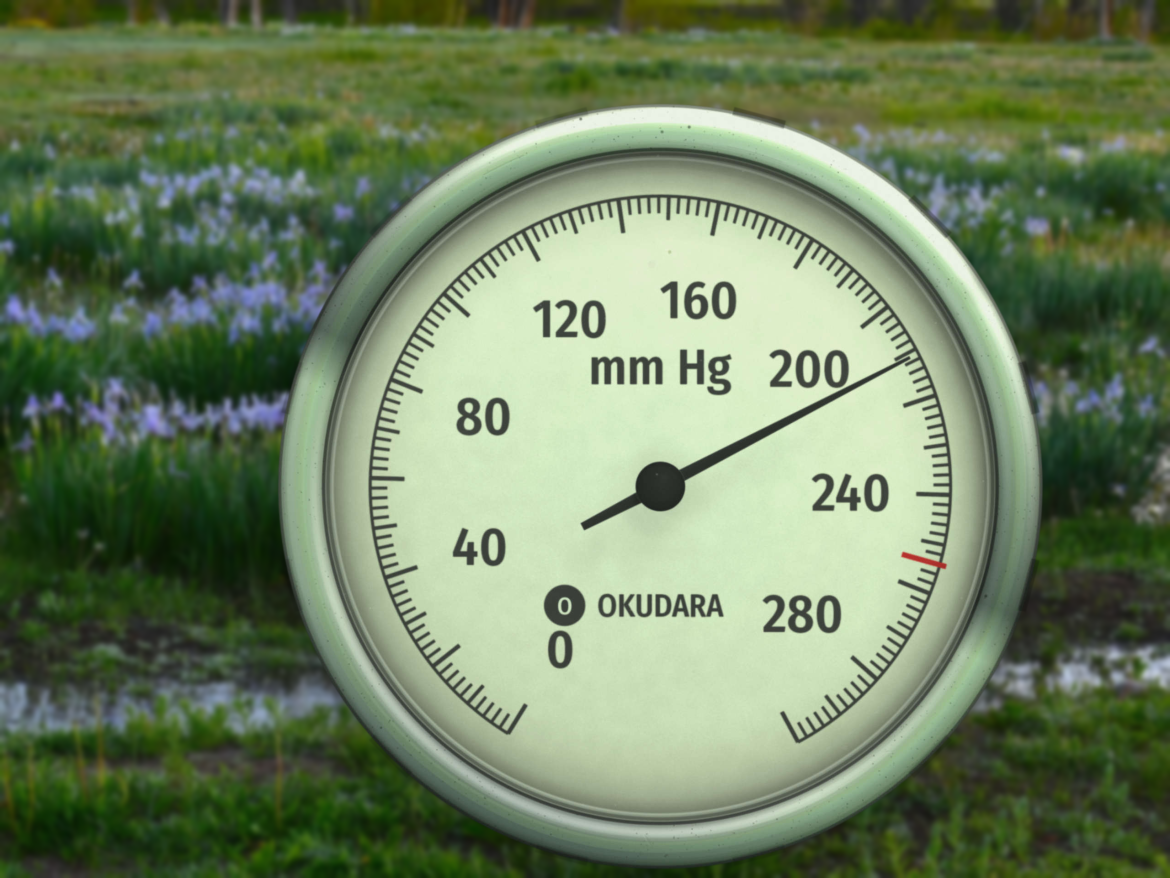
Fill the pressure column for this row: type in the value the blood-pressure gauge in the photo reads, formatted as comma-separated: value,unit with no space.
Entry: 211,mmHg
